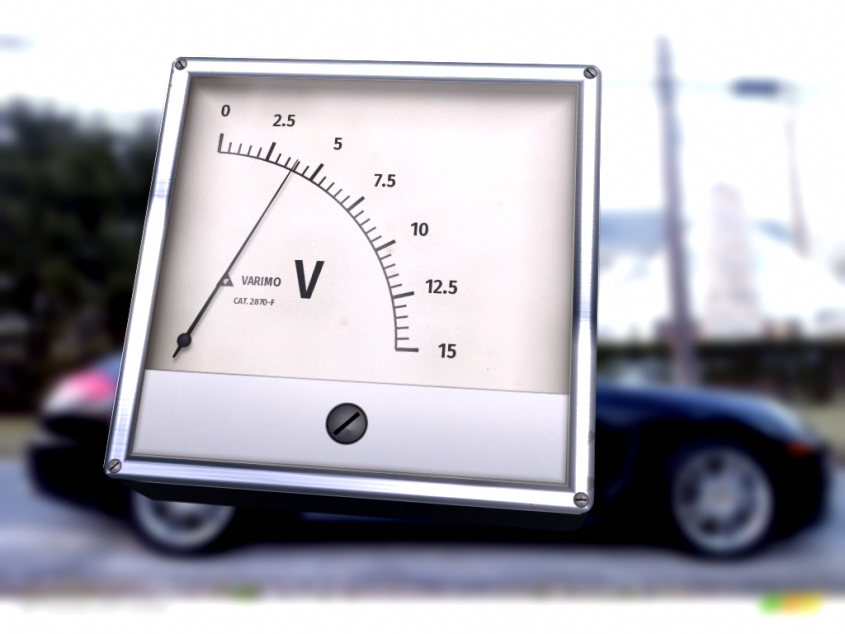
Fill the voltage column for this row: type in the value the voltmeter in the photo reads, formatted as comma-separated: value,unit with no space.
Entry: 4,V
